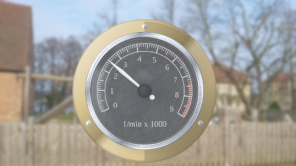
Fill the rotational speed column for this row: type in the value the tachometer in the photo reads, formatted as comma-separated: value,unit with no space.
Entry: 2500,rpm
